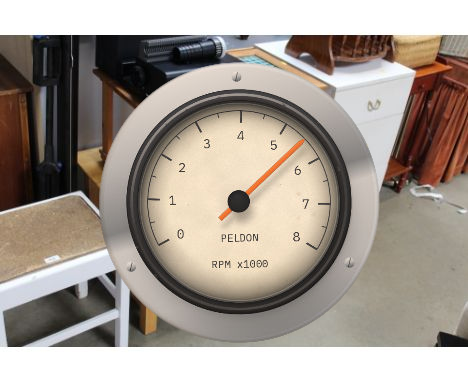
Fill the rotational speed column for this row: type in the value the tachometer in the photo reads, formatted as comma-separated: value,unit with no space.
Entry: 5500,rpm
